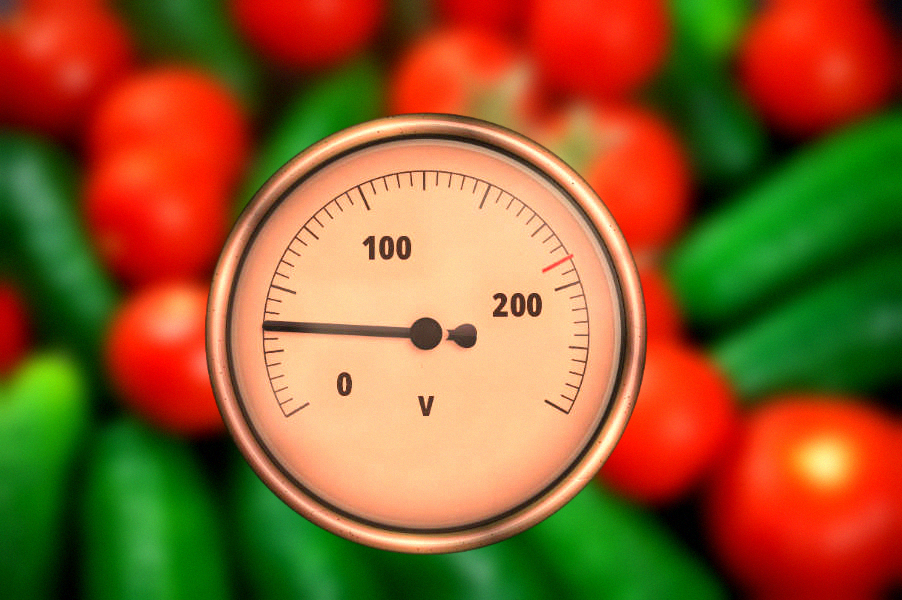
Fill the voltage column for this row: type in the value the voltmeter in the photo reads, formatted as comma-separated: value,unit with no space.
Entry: 35,V
